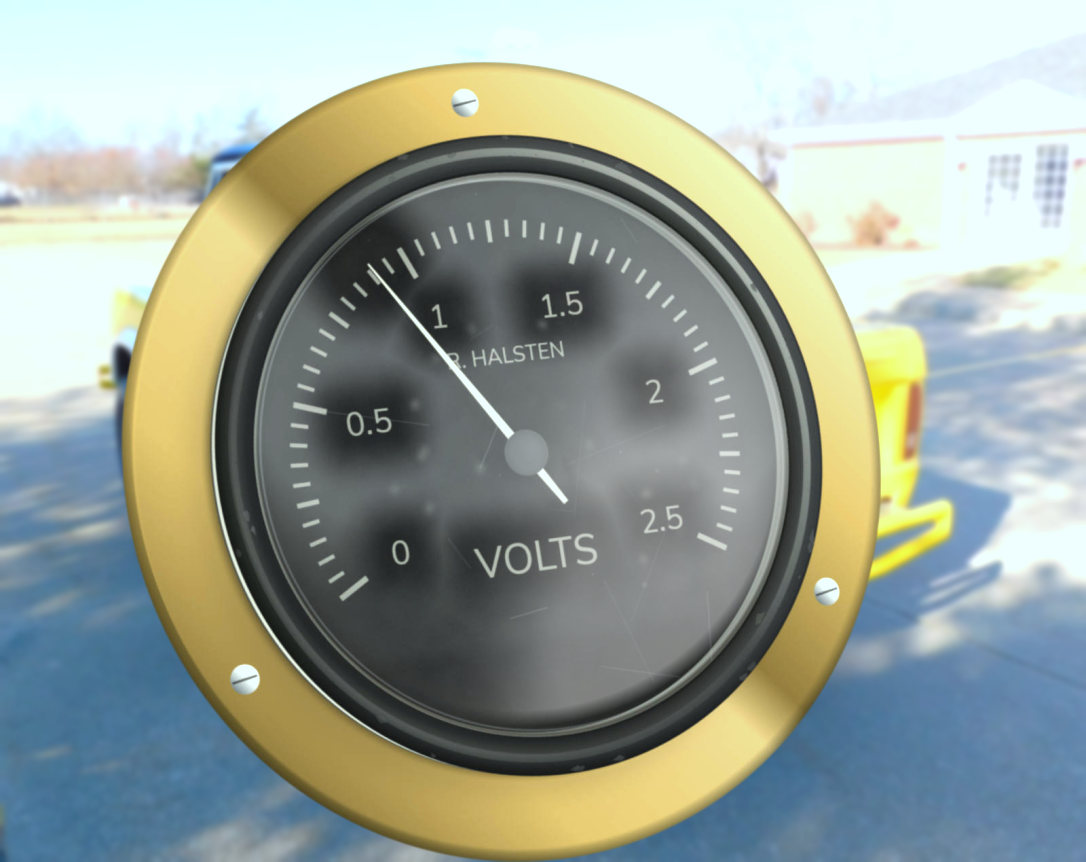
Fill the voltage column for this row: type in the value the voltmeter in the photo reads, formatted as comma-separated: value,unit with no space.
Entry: 0.9,V
